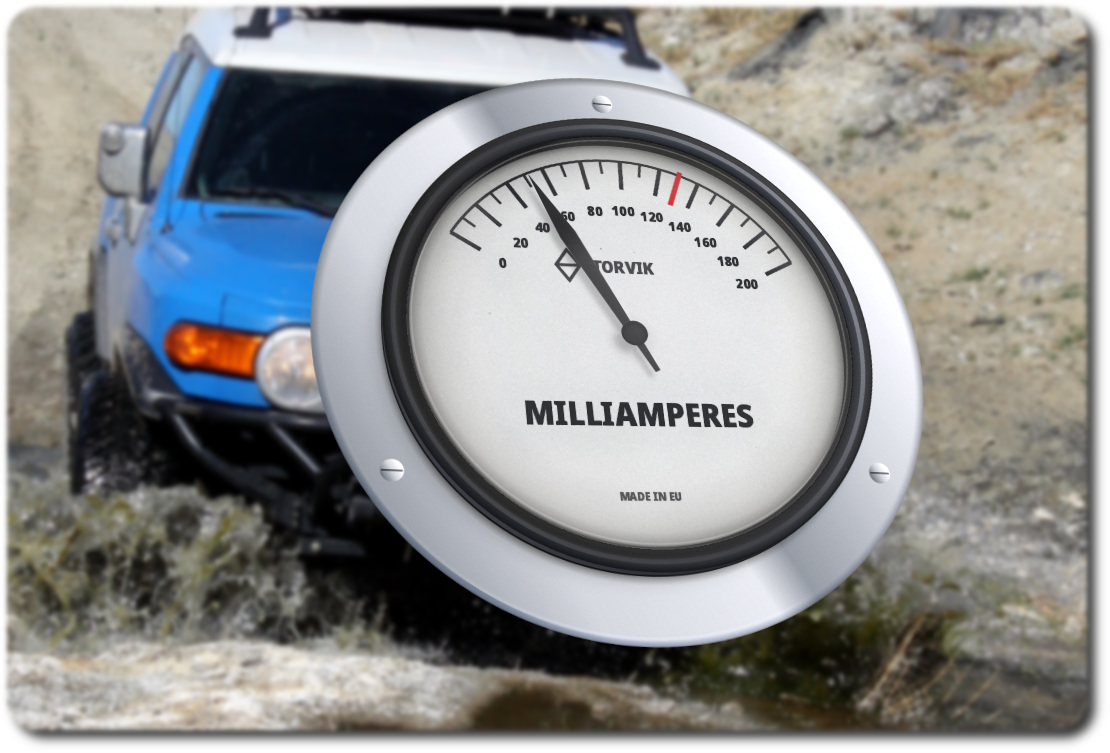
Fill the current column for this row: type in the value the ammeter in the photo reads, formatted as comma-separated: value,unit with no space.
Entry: 50,mA
